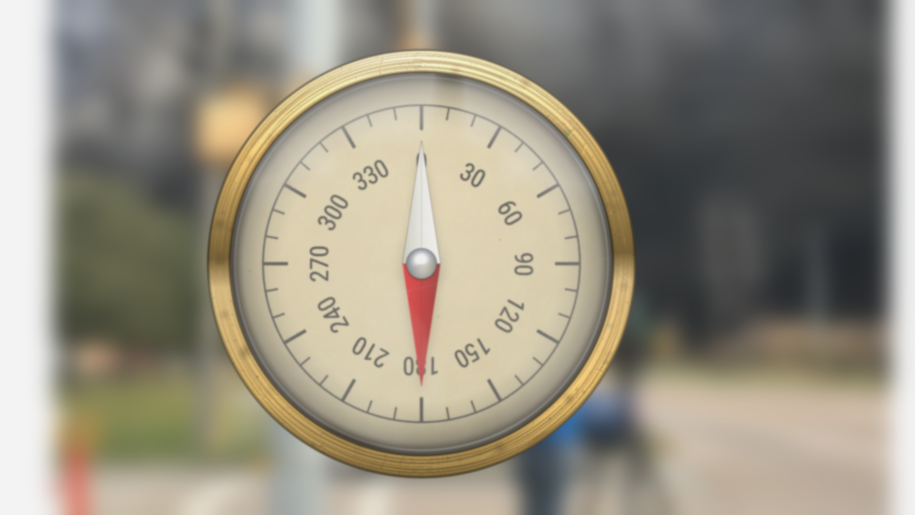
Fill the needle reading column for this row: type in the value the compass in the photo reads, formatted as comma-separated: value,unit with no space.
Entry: 180,°
